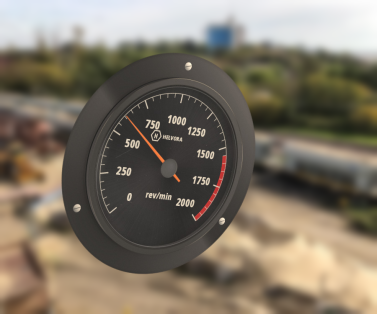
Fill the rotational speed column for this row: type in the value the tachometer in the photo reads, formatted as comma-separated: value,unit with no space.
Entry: 600,rpm
